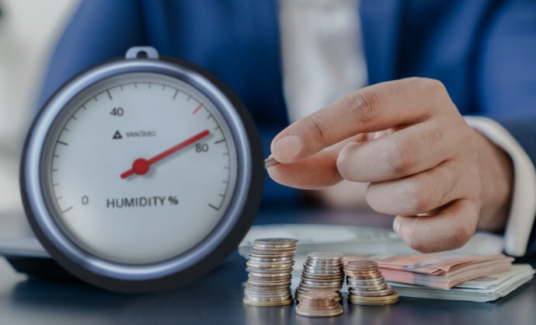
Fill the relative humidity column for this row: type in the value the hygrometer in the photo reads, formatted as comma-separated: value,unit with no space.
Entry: 76,%
